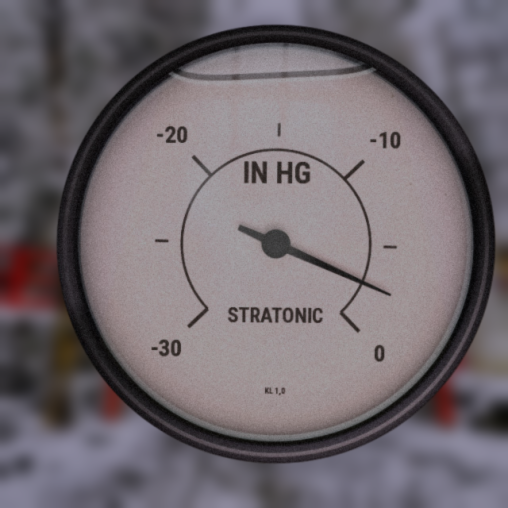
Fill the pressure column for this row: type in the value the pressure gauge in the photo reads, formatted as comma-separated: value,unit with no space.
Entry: -2.5,inHg
